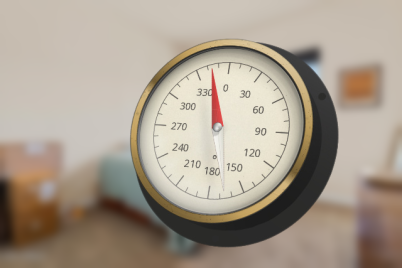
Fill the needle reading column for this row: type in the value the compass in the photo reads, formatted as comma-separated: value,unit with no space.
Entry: 345,°
